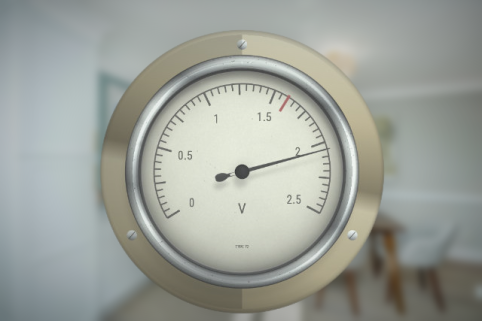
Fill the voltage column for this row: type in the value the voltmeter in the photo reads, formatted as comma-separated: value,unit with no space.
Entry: 2.05,V
